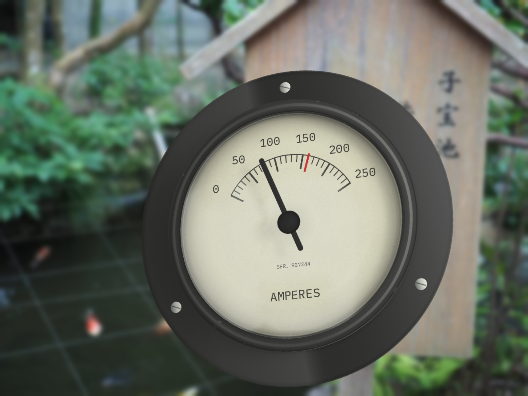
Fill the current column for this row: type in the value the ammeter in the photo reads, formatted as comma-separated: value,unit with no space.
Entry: 80,A
